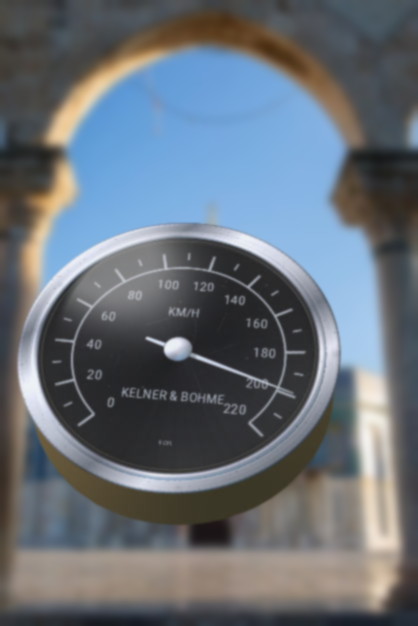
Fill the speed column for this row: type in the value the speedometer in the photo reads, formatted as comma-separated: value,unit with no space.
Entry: 200,km/h
